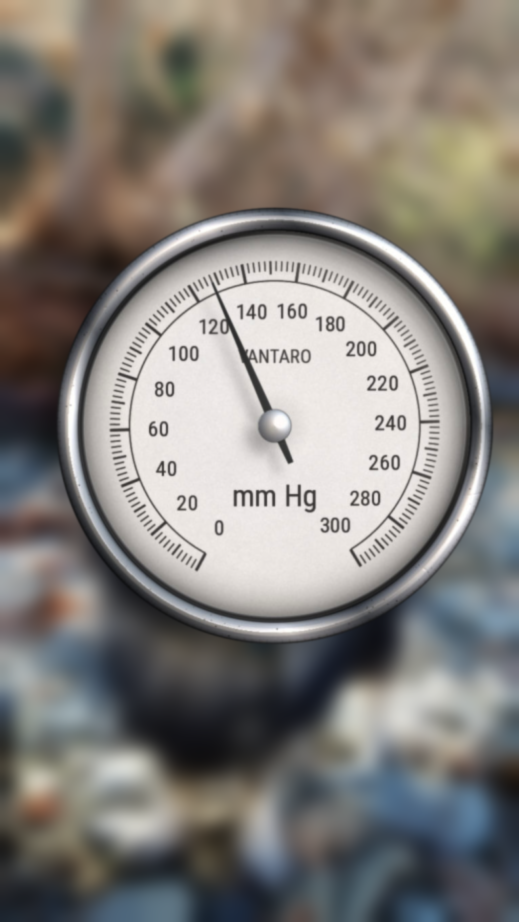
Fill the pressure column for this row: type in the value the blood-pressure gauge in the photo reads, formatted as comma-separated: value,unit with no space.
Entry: 128,mmHg
